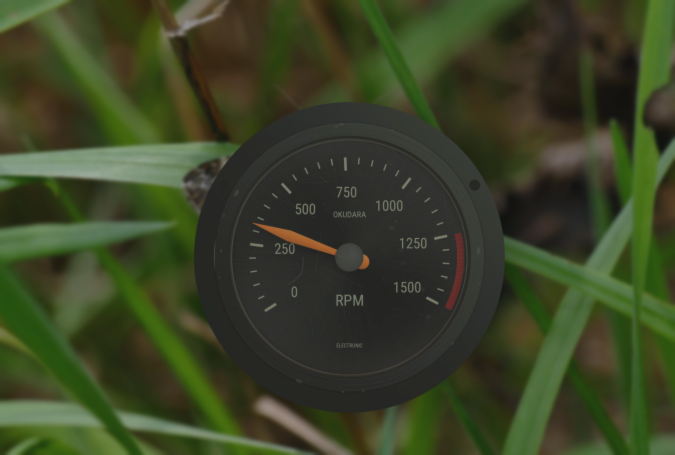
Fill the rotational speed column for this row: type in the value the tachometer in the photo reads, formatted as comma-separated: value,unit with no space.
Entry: 325,rpm
